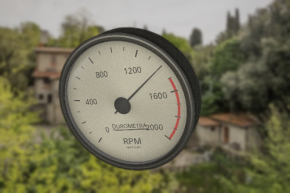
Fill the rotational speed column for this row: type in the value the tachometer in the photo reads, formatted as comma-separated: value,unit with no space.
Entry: 1400,rpm
